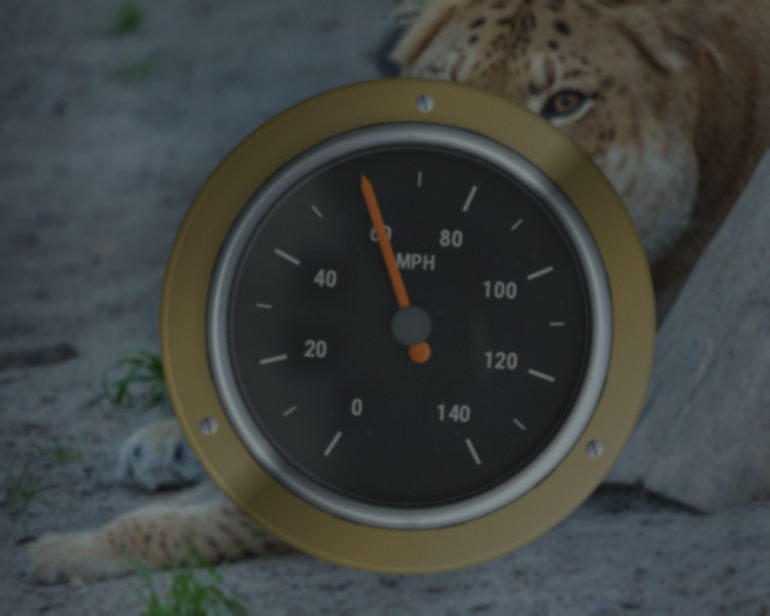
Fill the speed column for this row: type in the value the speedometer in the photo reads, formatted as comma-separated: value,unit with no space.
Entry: 60,mph
